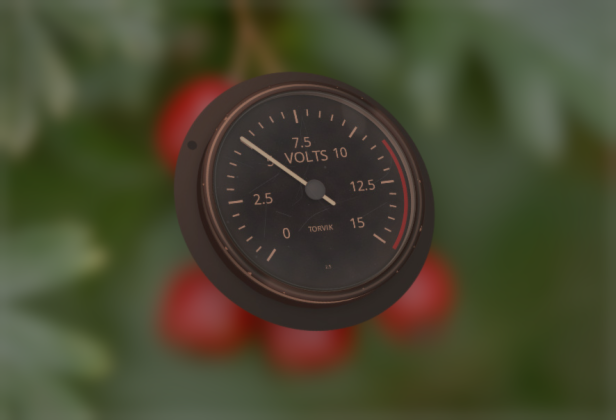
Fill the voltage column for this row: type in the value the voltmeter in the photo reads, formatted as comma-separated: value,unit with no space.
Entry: 5,V
